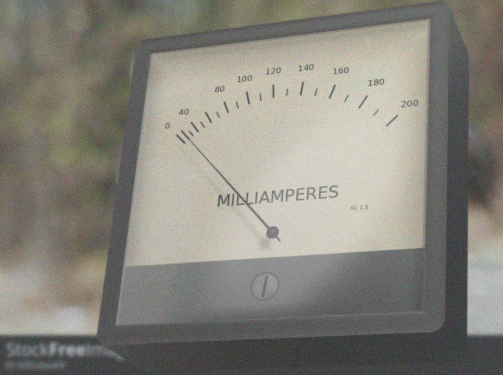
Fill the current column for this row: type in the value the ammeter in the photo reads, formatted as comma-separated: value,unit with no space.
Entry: 20,mA
